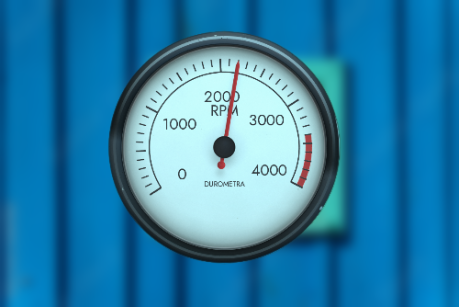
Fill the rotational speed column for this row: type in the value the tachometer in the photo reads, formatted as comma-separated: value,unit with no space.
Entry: 2200,rpm
